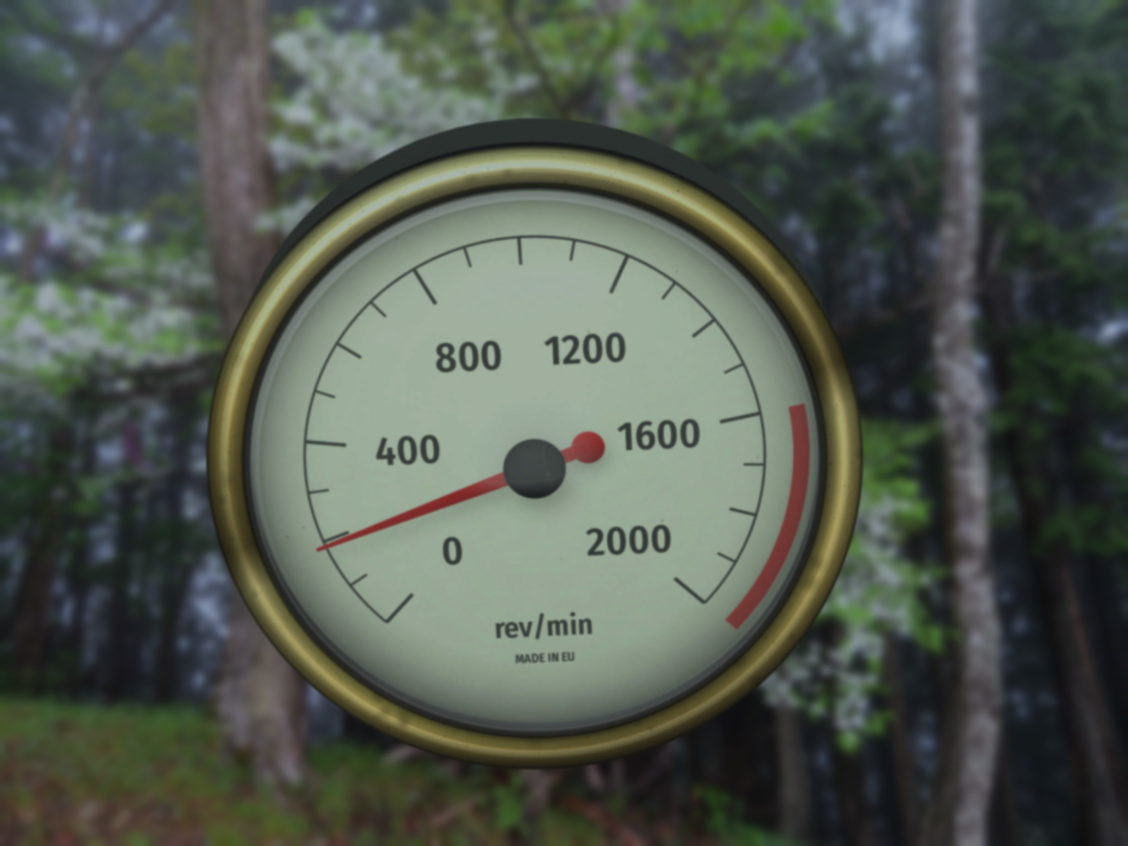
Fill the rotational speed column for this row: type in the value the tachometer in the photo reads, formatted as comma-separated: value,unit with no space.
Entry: 200,rpm
